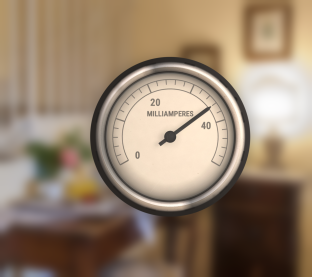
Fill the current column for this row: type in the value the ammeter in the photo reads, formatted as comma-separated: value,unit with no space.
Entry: 36,mA
